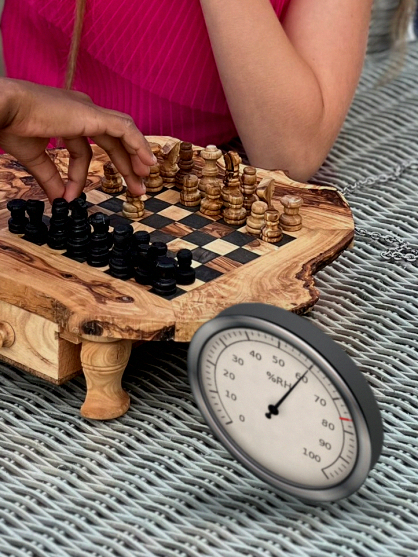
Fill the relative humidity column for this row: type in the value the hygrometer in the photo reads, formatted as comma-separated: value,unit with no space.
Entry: 60,%
